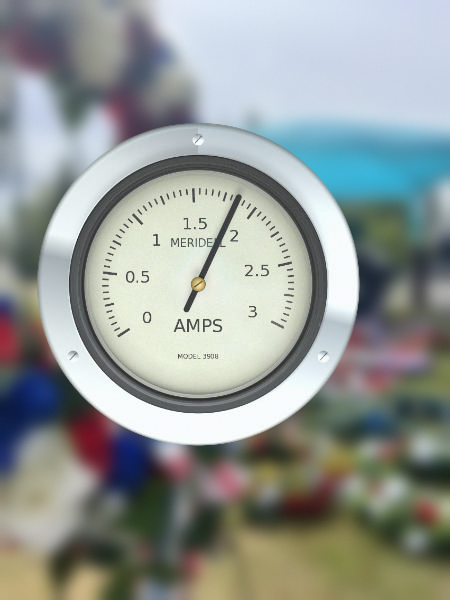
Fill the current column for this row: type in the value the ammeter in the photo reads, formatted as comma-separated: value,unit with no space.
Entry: 1.85,A
